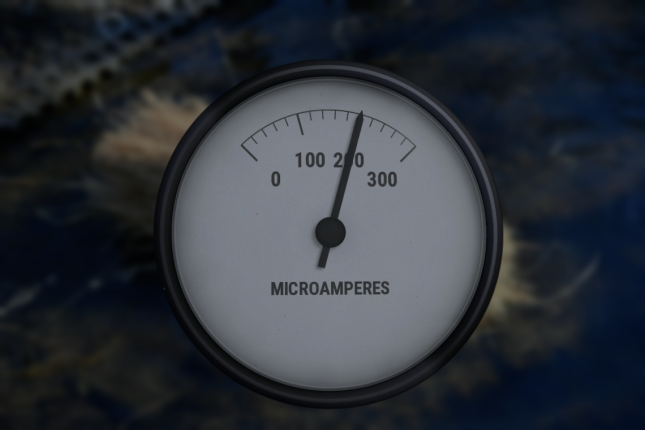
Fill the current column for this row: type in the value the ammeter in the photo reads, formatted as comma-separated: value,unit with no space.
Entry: 200,µA
